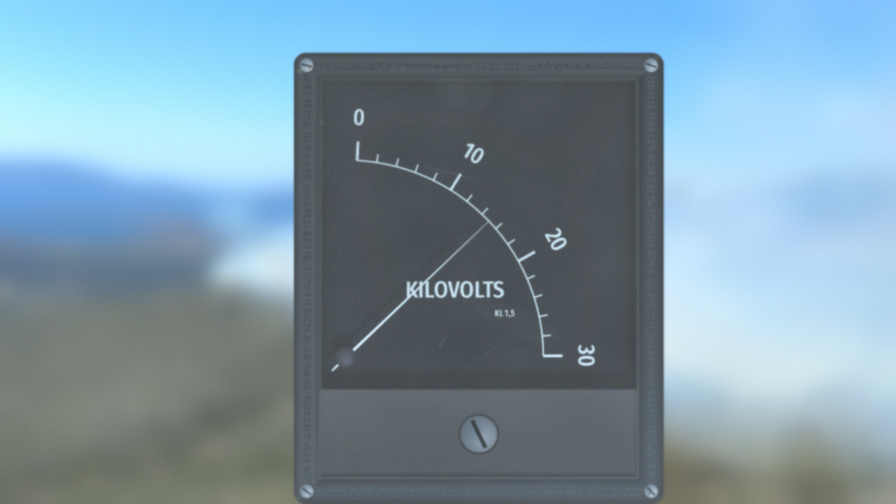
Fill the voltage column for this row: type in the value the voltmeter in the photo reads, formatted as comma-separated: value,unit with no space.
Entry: 15,kV
